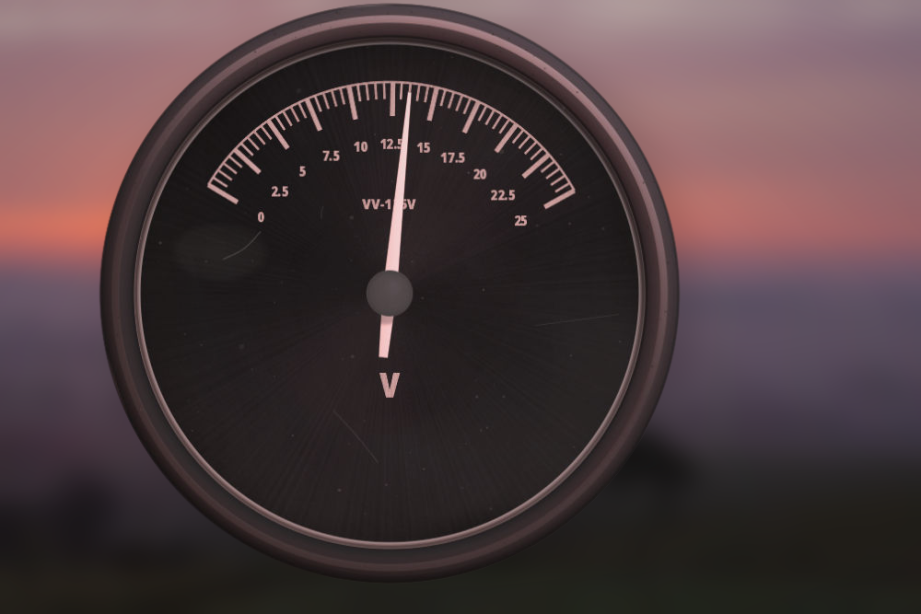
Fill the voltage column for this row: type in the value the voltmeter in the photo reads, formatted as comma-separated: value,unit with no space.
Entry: 13.5,V
